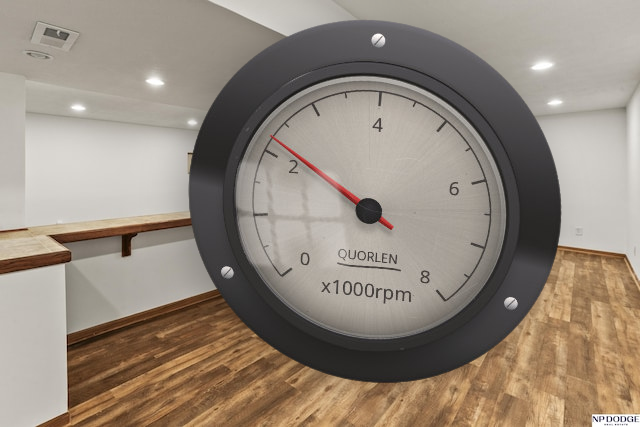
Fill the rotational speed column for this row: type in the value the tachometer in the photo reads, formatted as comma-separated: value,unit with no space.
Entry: 2250,rpm
